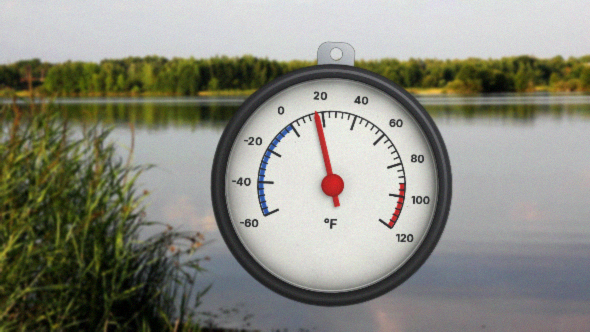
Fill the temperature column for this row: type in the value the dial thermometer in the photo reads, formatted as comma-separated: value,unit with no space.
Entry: 16,°F
